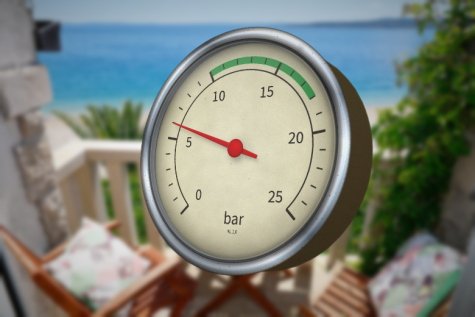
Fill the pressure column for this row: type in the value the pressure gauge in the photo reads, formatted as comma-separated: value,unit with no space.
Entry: 6,bar
